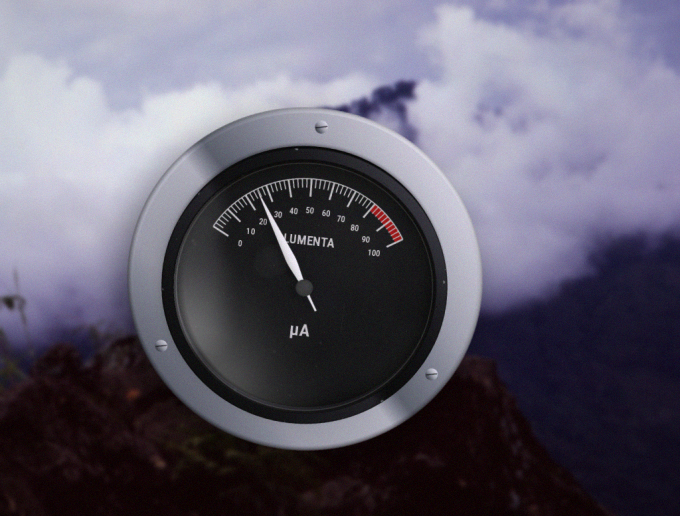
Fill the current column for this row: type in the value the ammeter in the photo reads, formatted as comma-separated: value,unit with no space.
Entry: 26,µA
